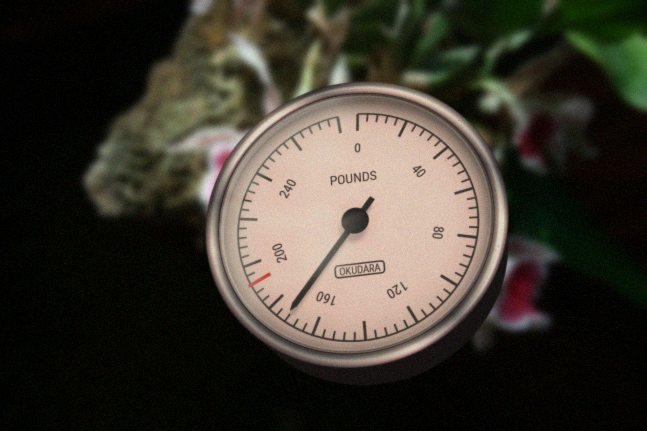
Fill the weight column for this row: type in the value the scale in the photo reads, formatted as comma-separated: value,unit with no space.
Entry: 172,lb
